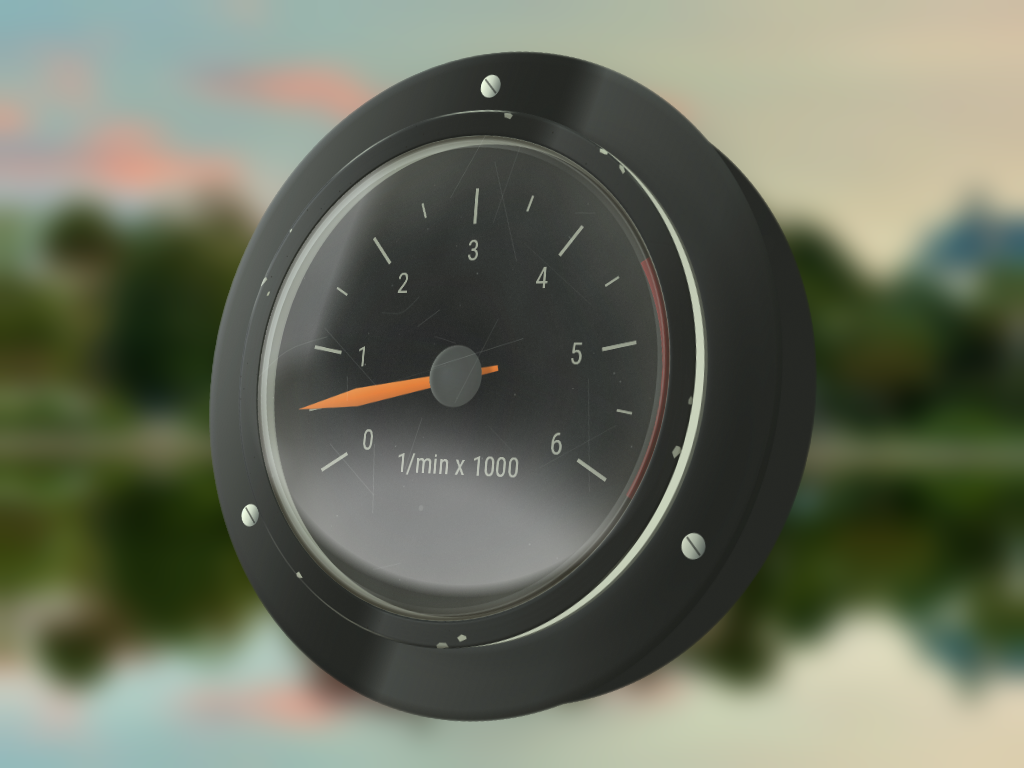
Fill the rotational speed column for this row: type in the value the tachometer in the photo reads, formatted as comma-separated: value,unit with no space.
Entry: 500,rpm
